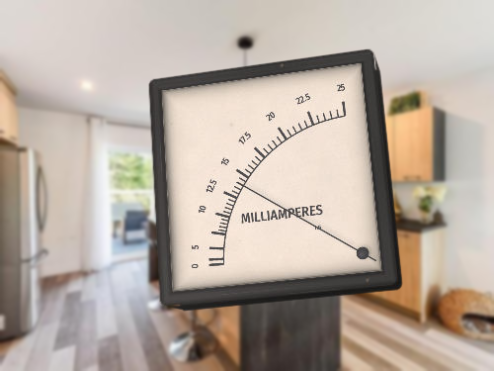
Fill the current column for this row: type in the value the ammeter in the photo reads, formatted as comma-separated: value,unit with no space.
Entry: 14,mA
